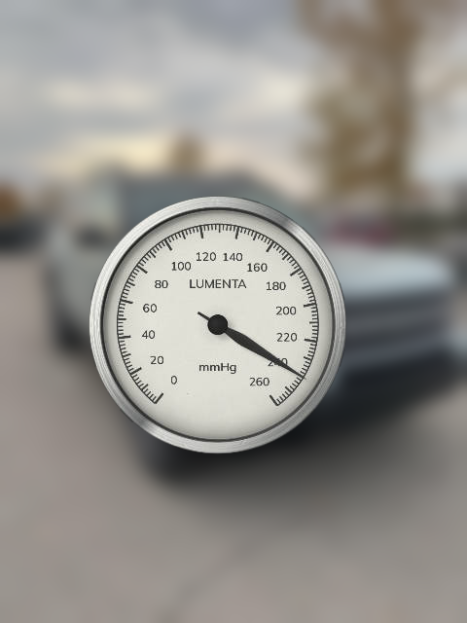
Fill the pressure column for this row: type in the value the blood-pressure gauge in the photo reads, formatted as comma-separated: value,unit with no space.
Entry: 240,mmHg
